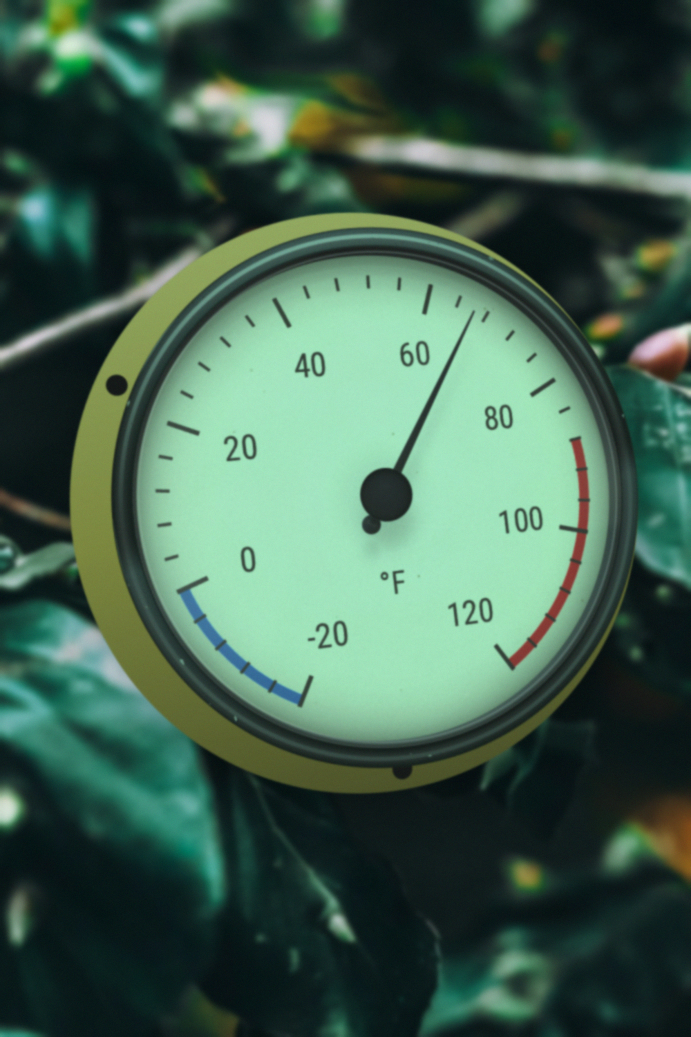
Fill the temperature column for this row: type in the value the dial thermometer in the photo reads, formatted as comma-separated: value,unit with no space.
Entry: 66,°F
